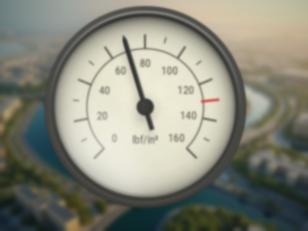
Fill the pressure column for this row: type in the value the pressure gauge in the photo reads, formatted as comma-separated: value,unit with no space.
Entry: 70,psi
